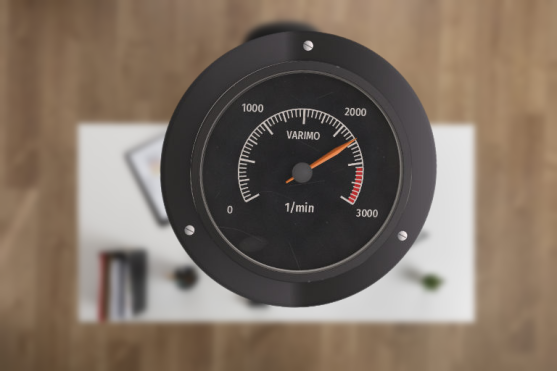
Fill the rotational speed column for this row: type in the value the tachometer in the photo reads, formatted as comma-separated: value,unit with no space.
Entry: 2200,rpm
